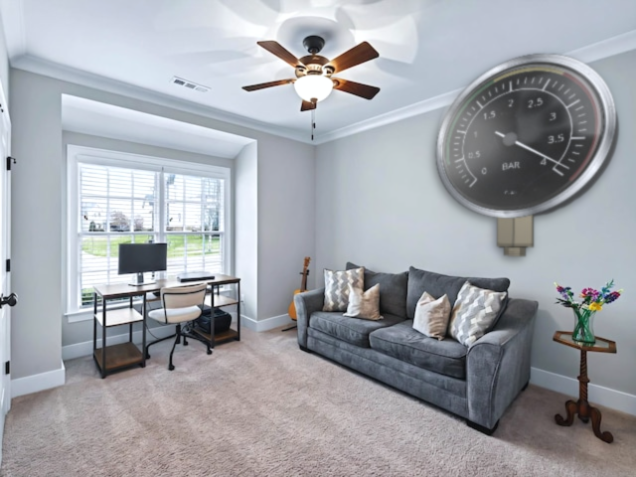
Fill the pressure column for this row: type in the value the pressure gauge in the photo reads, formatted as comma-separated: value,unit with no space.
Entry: 3.9,bar
